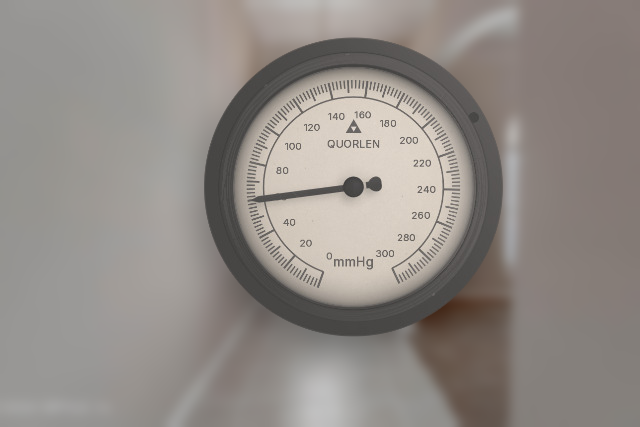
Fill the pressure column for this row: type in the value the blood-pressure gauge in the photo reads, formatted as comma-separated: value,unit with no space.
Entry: 60,mmHg
